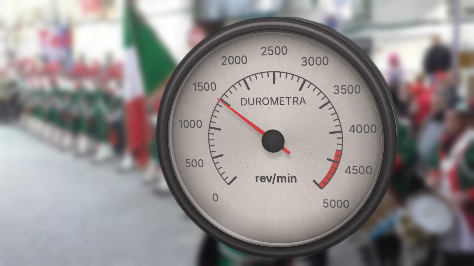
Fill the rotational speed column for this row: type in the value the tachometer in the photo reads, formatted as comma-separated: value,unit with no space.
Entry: 1500,rpm
